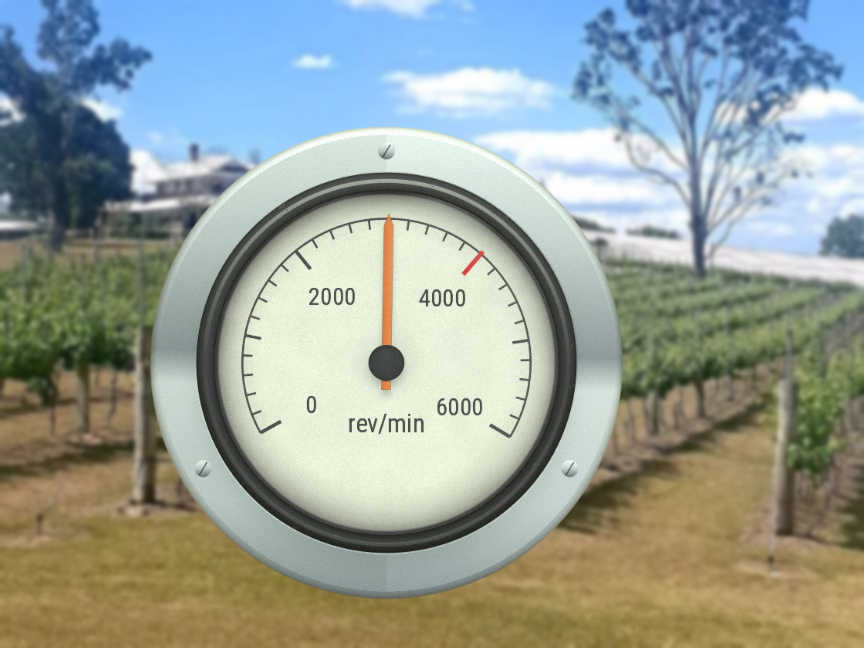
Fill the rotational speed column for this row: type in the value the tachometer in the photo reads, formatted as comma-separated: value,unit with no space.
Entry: 3000,rpm
